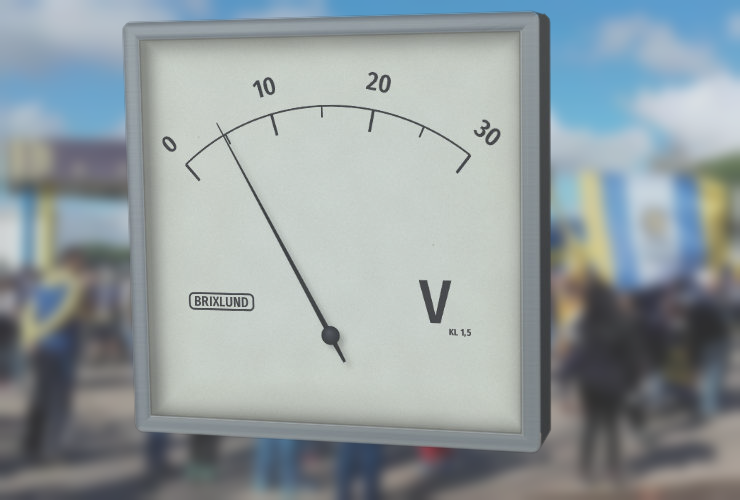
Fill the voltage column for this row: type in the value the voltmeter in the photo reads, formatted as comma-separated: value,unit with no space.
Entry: 5,V
